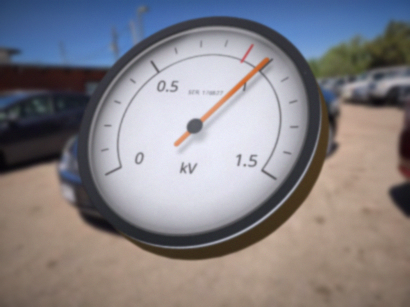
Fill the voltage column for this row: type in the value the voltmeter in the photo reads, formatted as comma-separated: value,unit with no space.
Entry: 1,kV
